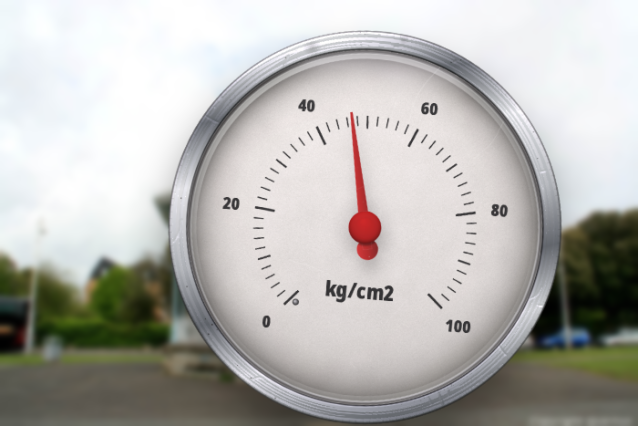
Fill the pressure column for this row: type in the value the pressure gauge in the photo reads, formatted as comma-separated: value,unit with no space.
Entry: 47,kg/cm²
